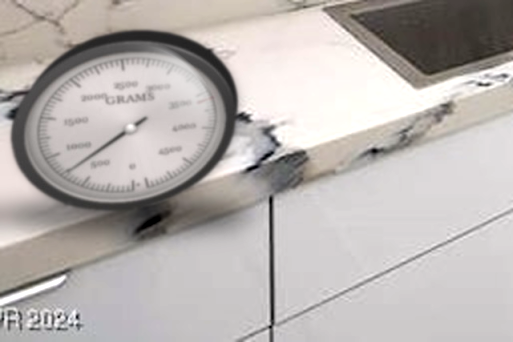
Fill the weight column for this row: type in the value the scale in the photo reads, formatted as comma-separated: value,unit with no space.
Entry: 750,g
